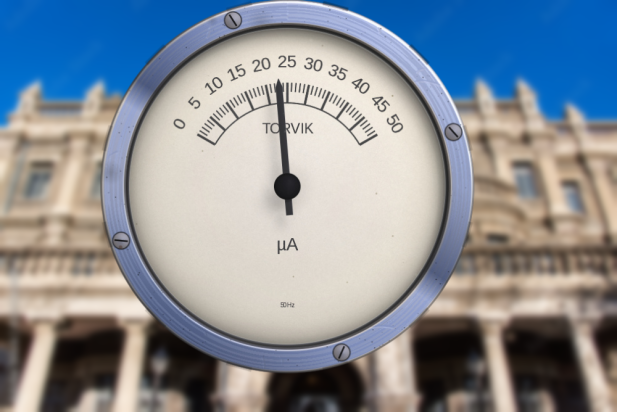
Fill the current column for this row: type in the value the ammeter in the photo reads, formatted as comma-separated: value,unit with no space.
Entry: 23,µA
